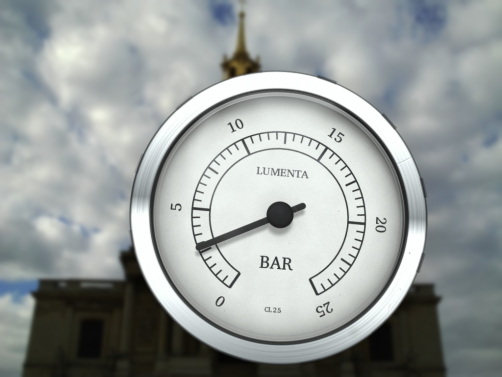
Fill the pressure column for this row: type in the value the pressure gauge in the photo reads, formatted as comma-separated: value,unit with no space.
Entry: 2.75,bar
